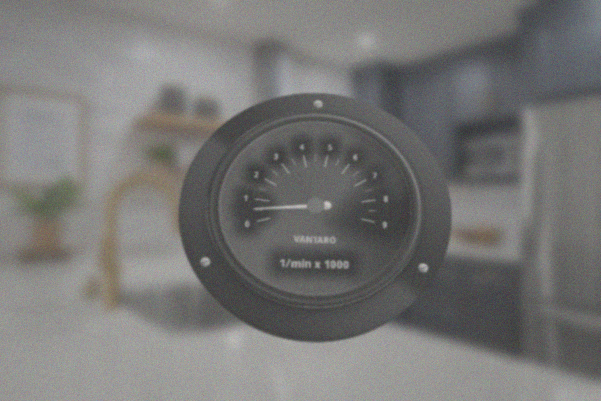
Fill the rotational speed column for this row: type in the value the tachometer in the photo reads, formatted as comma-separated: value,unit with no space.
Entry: 500,rpm
